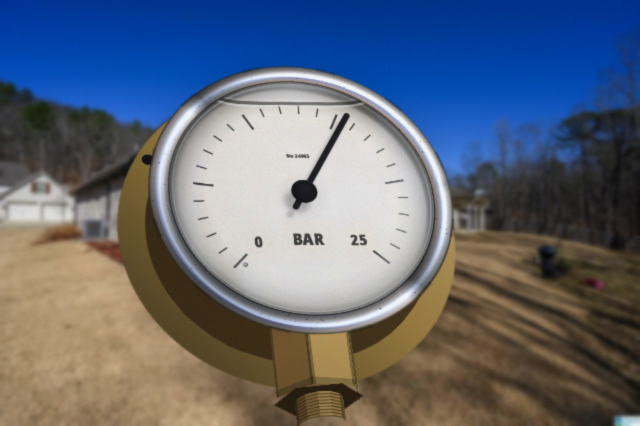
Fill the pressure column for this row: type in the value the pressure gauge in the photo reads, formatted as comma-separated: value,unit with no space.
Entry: 15.5,bar
